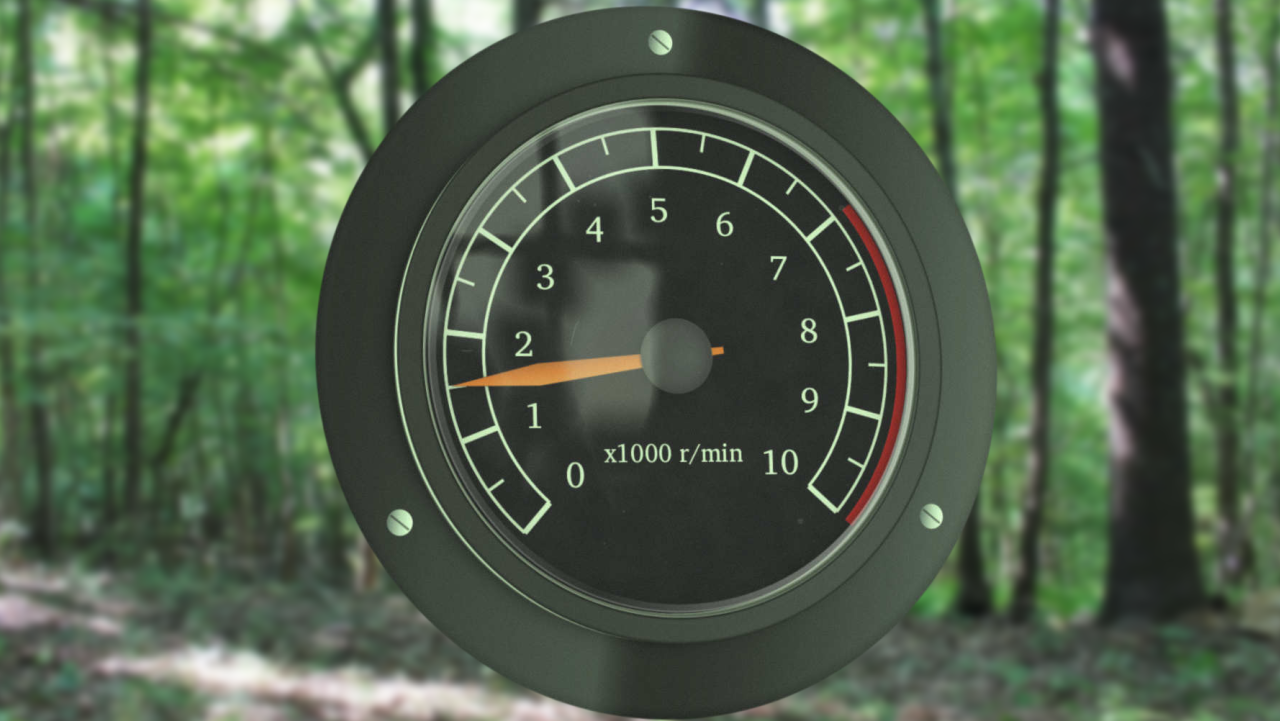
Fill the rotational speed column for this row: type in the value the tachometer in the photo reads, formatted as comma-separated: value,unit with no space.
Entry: 1500,rpm
